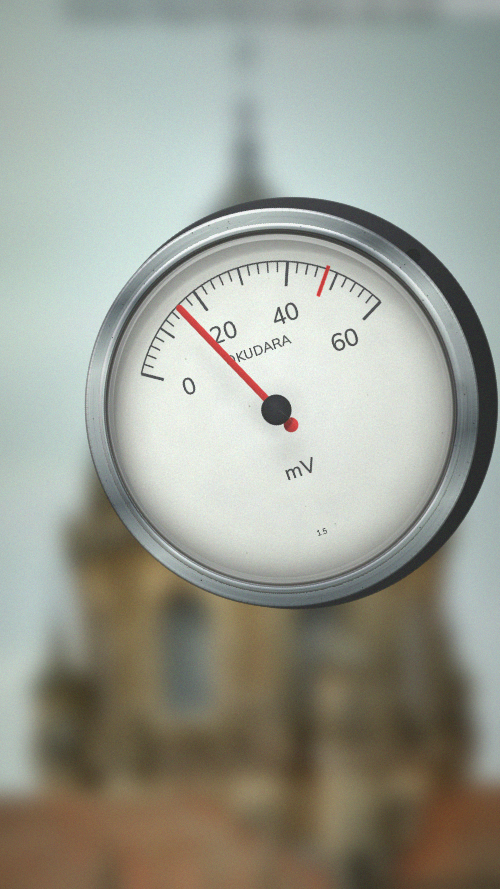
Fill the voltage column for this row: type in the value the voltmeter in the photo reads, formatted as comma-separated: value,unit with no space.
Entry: 16,mV
